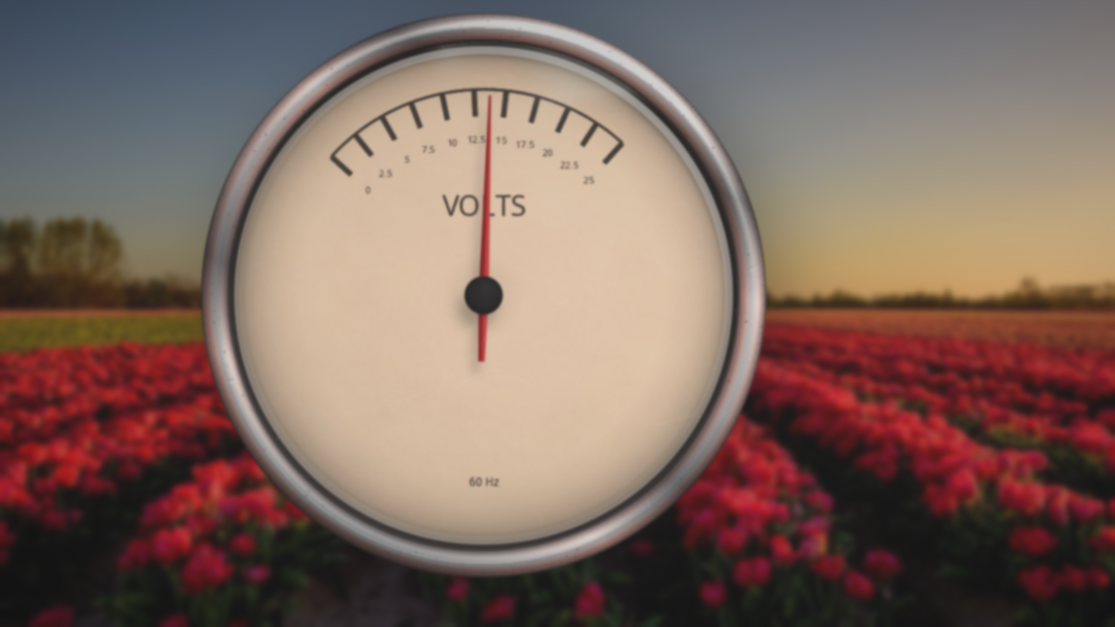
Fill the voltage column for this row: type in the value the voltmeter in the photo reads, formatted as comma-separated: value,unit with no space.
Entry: 13.75,V
